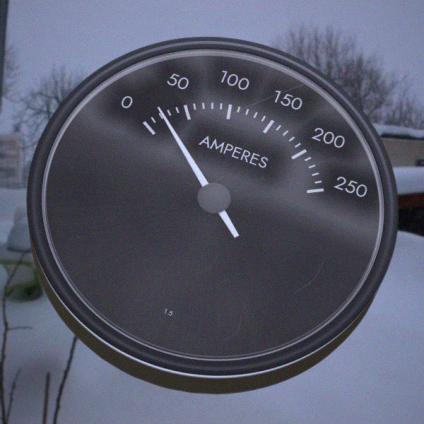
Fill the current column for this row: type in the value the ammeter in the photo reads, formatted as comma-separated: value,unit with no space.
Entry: 20,A
